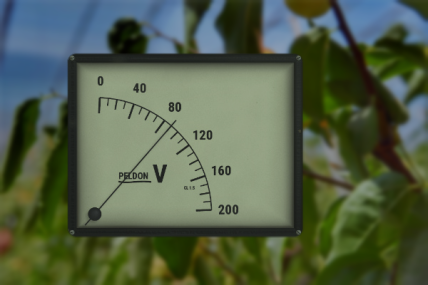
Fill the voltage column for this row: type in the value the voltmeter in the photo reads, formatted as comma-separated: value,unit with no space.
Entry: 90,V
